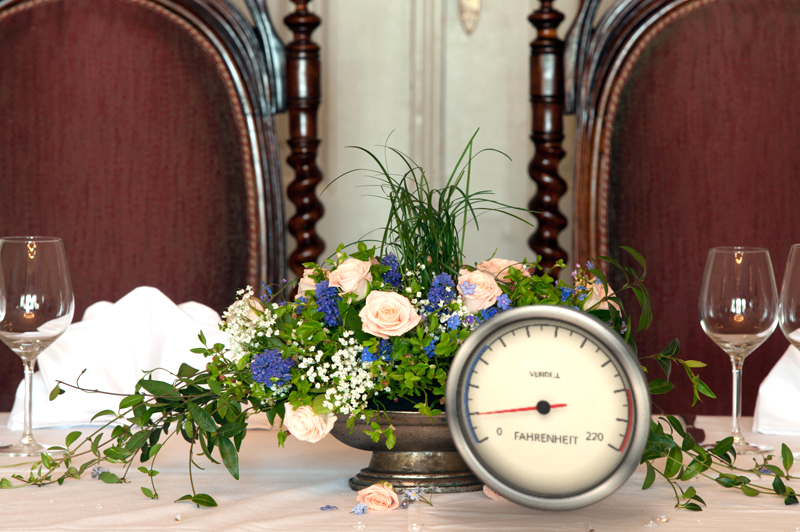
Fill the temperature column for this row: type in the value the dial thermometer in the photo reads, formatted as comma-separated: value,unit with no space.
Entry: 20,°F
